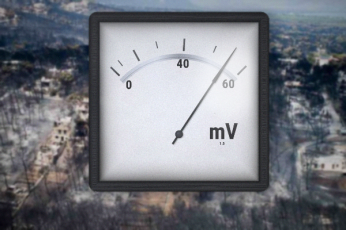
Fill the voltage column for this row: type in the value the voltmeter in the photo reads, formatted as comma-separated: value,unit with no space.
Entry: 55,mV
